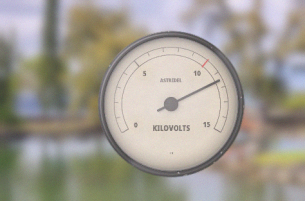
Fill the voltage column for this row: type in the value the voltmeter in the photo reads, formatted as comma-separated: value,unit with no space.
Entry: 11.5,kV
